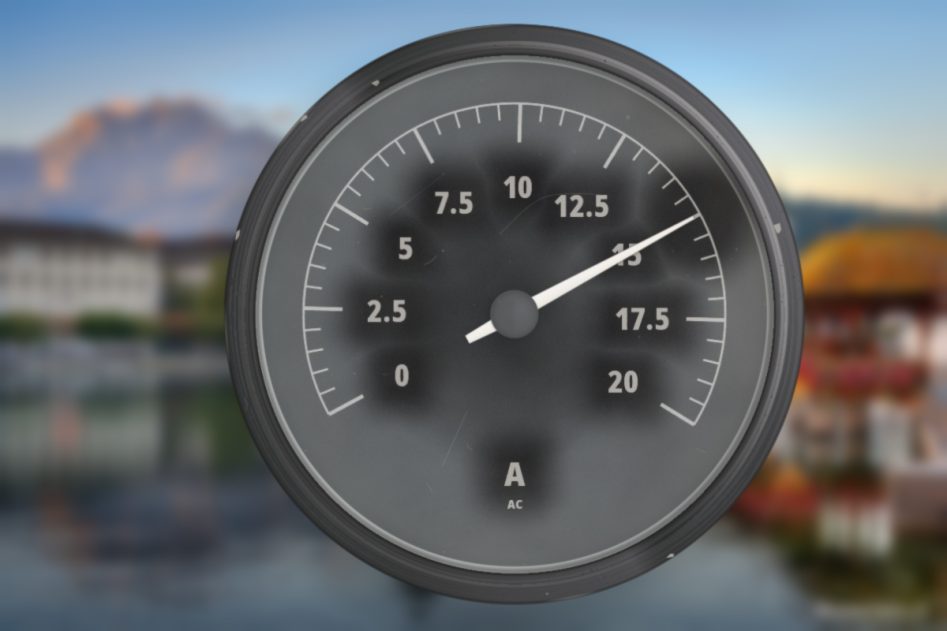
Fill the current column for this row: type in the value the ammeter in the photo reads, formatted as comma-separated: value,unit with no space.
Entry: 15,A
